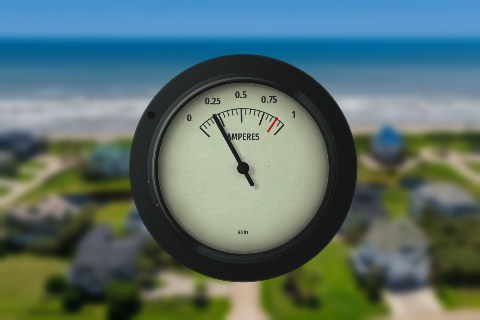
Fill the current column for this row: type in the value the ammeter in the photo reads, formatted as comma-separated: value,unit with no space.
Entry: 0.2,A
